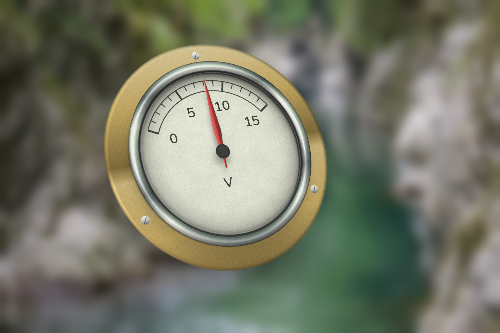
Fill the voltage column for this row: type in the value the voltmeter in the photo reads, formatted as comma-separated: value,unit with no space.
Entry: 8,V
